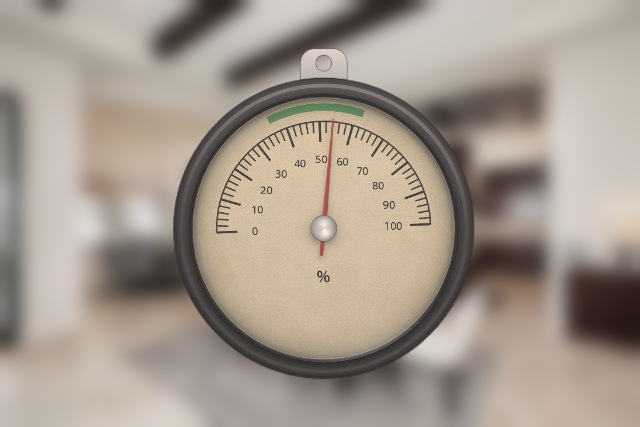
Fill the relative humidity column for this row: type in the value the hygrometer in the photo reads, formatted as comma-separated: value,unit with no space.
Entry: 54,%
